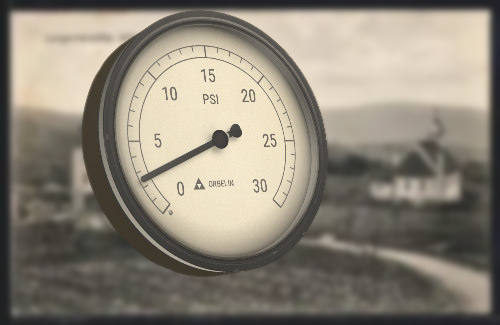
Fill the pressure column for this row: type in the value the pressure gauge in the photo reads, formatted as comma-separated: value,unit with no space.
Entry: 2.5,psi
